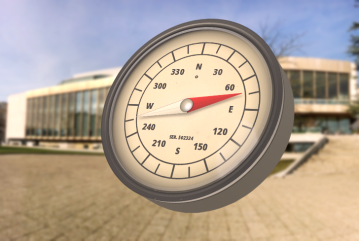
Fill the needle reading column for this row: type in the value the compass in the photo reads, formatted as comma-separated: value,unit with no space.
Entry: 75,°
